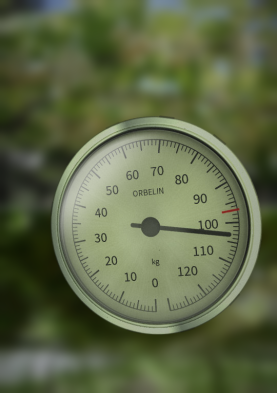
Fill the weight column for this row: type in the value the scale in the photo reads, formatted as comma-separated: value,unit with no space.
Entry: 103,kg
